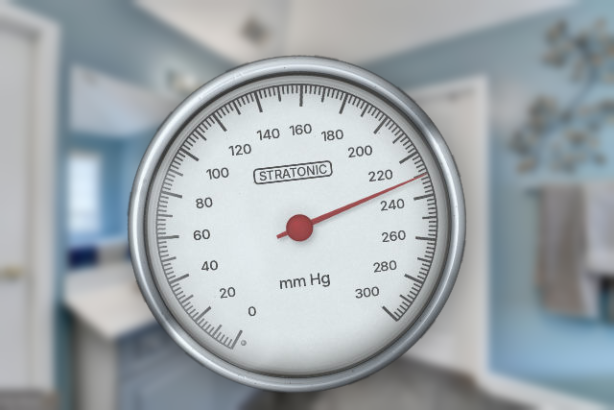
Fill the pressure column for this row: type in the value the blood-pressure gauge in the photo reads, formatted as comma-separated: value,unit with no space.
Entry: 230,mmHg
